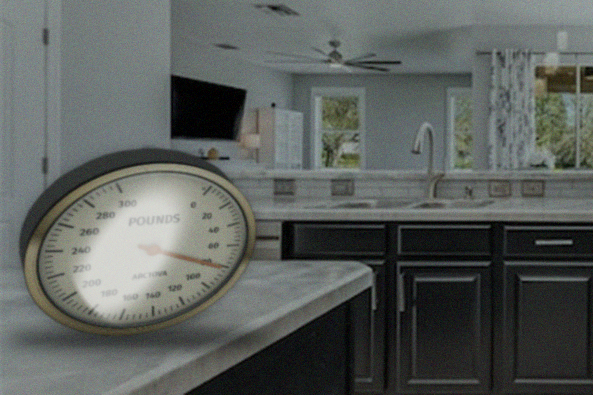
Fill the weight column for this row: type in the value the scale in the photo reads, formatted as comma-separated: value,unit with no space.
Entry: 80,lb
